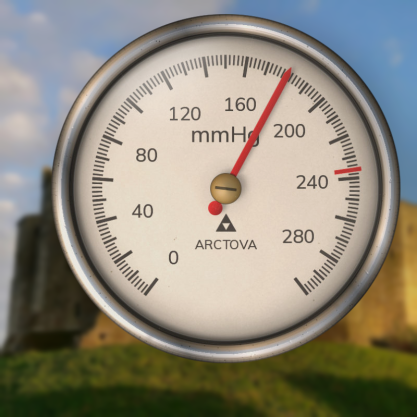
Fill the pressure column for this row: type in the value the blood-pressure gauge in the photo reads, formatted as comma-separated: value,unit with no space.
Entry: 180,mmHg
